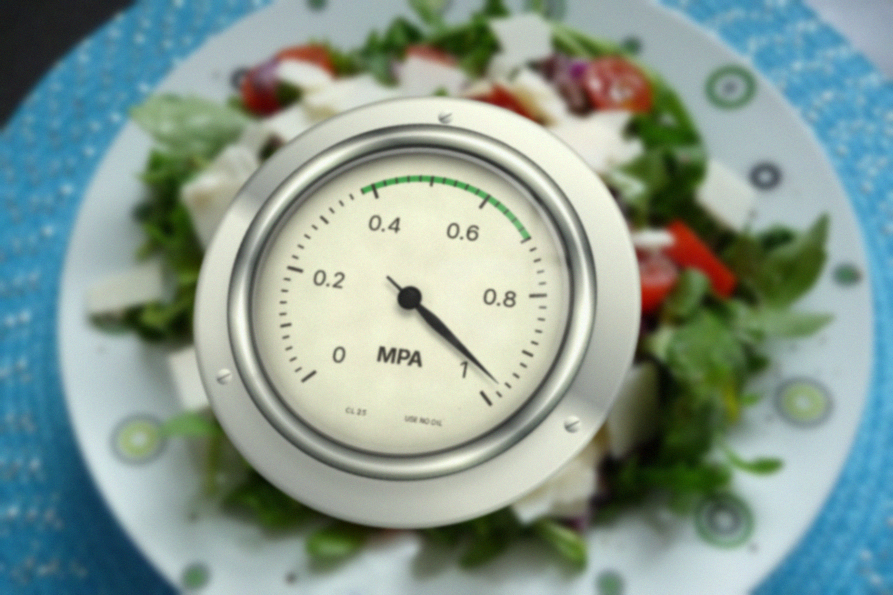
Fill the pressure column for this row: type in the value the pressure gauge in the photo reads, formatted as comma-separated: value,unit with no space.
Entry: 0.97,MPa
